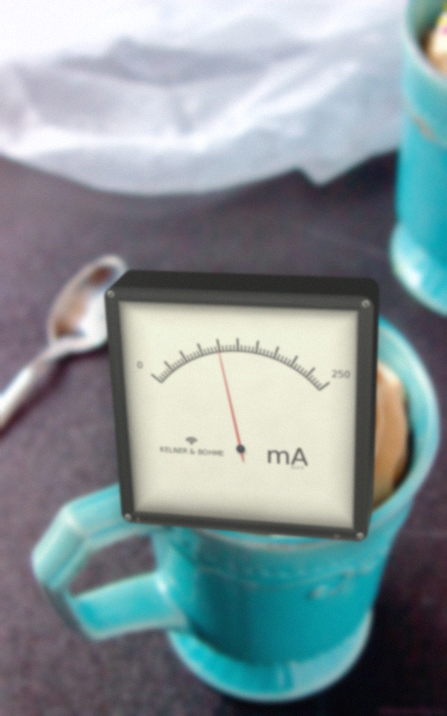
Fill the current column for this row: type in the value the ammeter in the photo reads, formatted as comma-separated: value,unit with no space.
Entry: 100,mA
